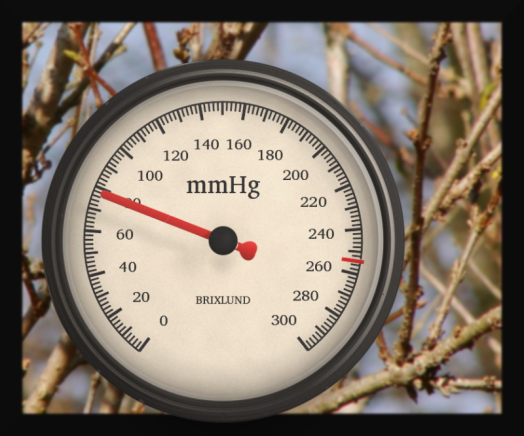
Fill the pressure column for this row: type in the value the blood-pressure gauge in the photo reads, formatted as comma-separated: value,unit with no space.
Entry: 78,mmHg
